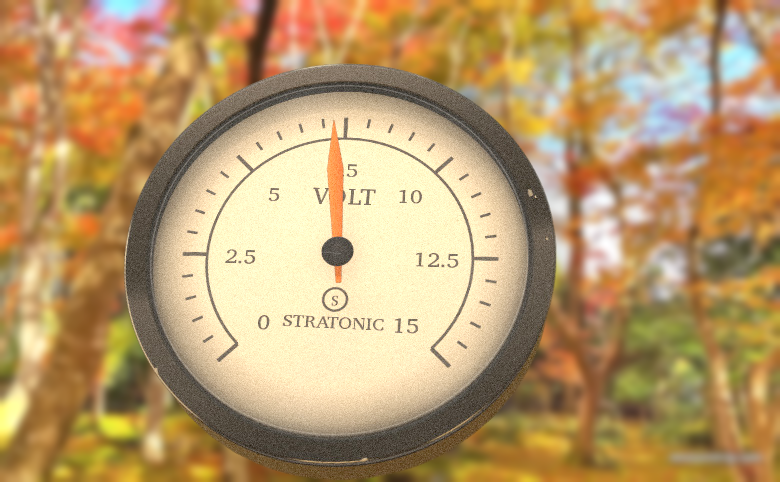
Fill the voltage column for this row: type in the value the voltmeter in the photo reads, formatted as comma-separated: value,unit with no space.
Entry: 7.25,V
